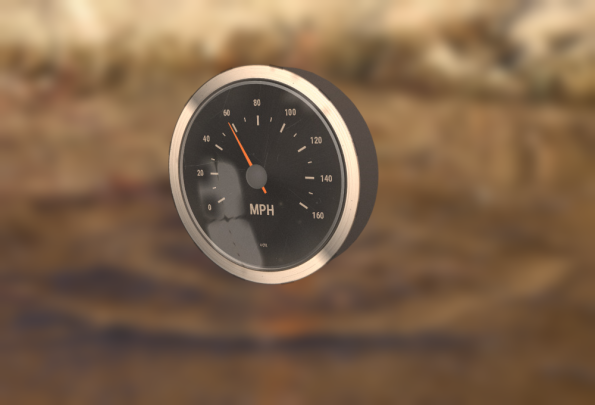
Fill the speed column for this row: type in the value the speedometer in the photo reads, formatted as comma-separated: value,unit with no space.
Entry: 60,mph
